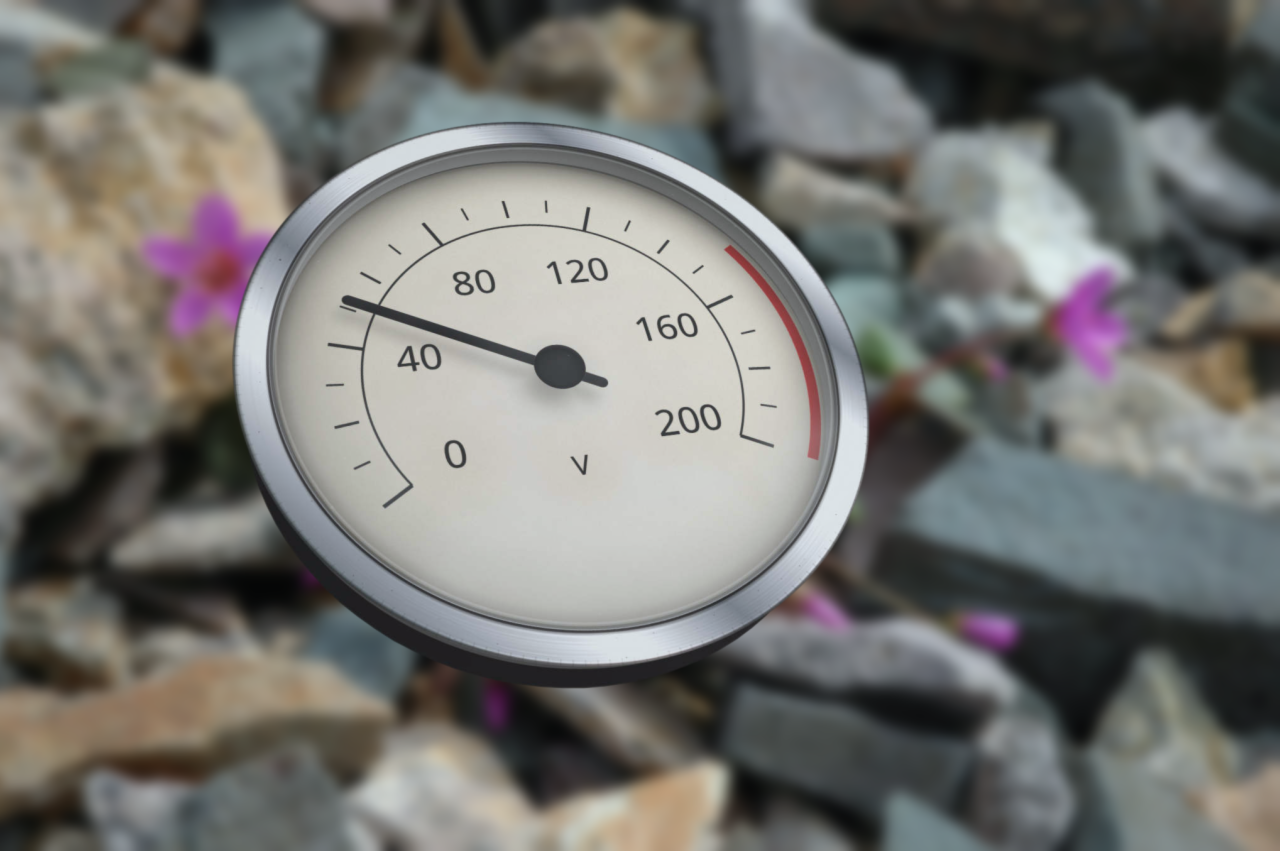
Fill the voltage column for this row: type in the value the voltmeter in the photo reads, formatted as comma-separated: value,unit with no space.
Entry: 50,V
